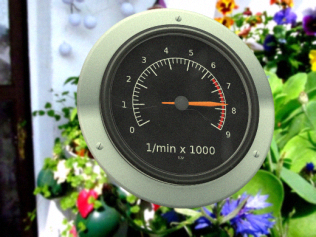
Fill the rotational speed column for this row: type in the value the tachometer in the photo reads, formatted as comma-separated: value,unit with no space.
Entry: 7800,rpm
